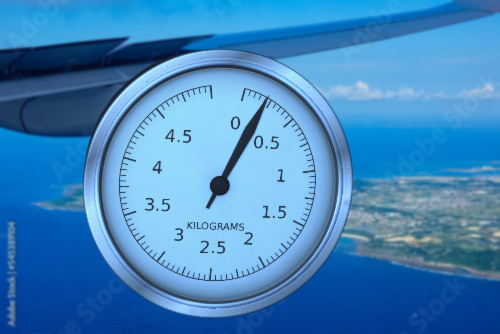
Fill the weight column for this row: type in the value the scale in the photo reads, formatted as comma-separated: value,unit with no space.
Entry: 0.2,kg
